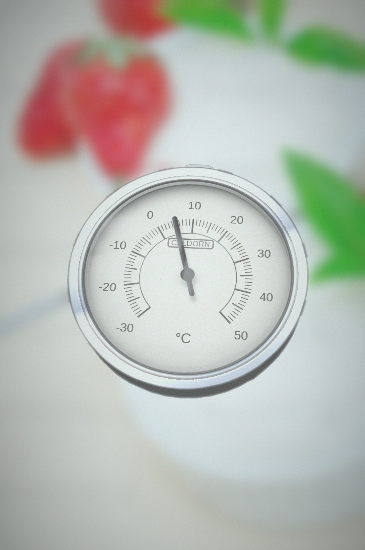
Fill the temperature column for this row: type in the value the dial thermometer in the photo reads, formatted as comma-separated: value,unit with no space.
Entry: 5,°C
